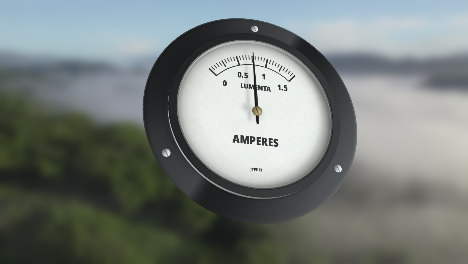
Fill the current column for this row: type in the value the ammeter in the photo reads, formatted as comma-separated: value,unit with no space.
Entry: 0.75,A
